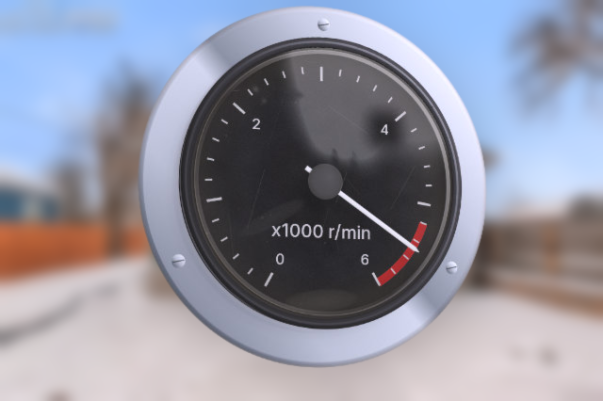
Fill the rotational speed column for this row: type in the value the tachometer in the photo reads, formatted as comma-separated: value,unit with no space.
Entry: 5500,rpm
